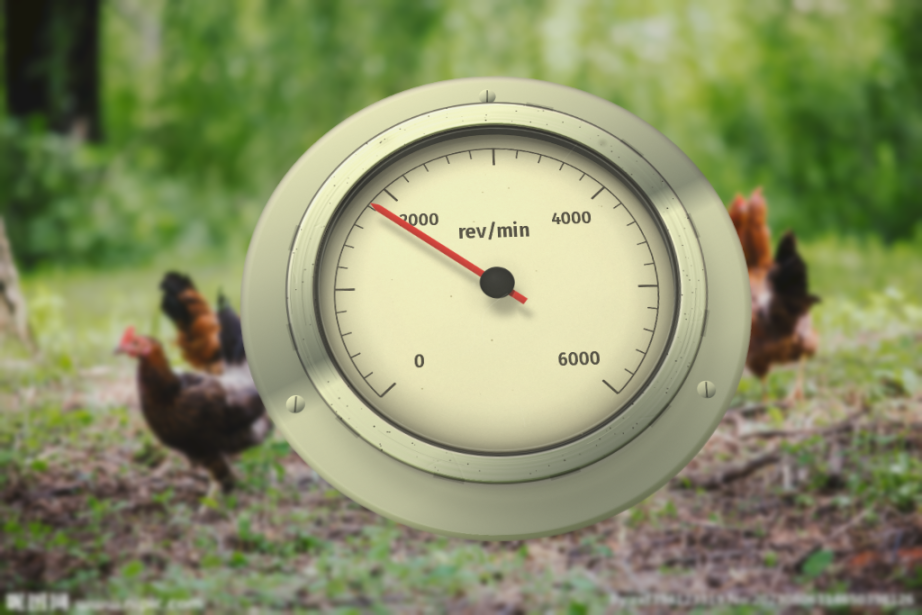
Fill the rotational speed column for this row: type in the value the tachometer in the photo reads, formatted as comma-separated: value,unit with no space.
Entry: 1800,rpm
